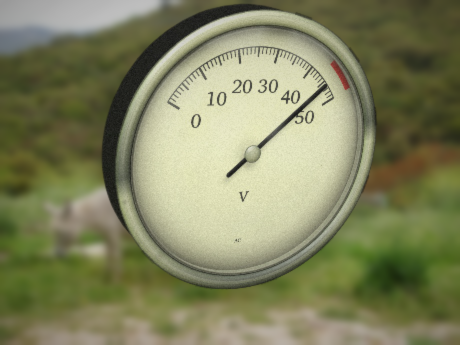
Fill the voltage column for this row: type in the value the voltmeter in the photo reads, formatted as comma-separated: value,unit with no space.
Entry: 45,V
